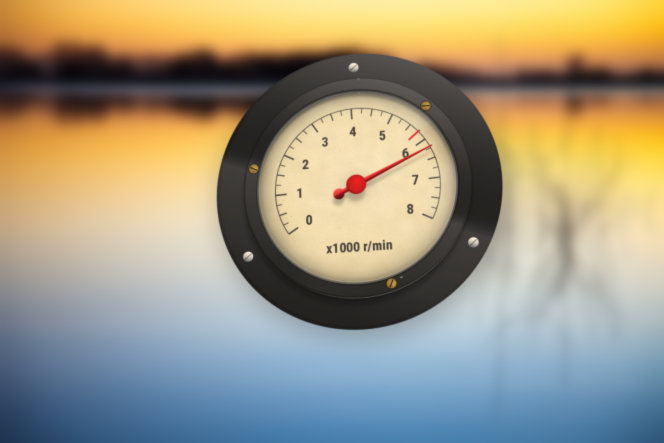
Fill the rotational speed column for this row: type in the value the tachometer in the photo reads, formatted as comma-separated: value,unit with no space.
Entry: 6250,rpm
